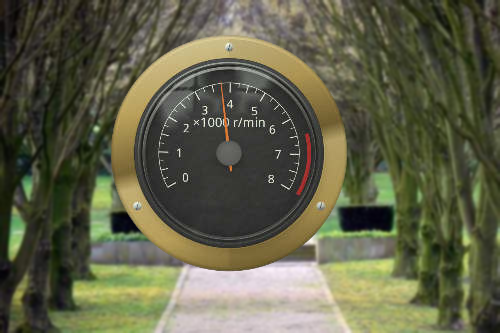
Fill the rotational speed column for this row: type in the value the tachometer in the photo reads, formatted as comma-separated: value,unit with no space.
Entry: 3750,rpm
